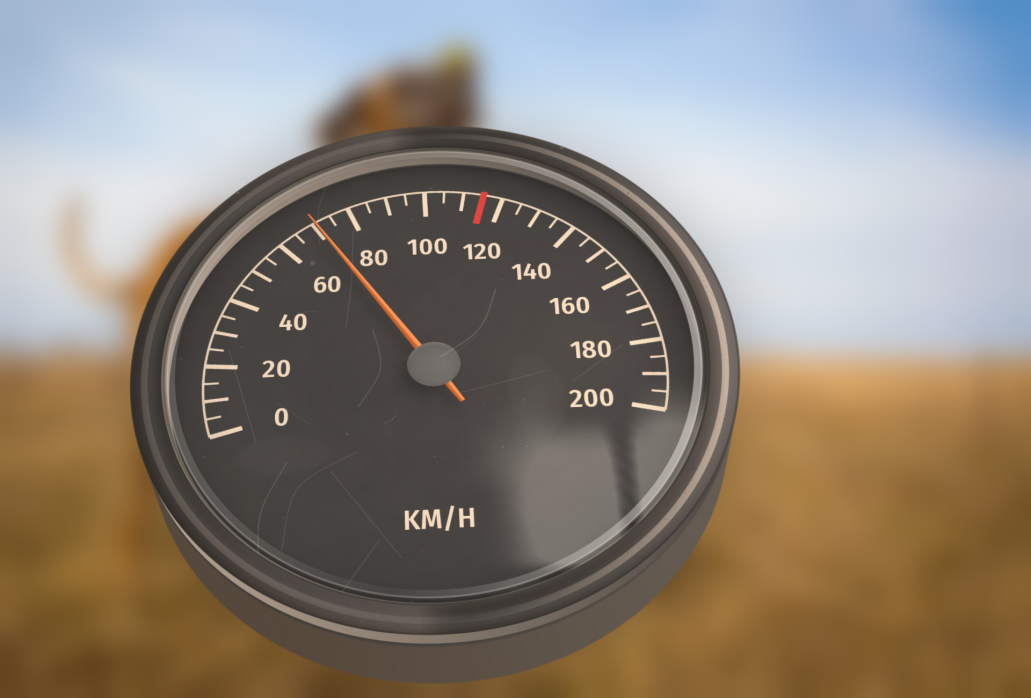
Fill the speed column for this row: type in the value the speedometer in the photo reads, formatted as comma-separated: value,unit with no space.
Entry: 70,km/h
